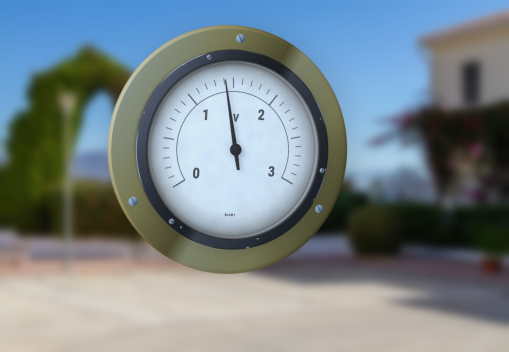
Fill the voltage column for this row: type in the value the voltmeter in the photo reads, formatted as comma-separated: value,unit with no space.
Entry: 1.4,V
